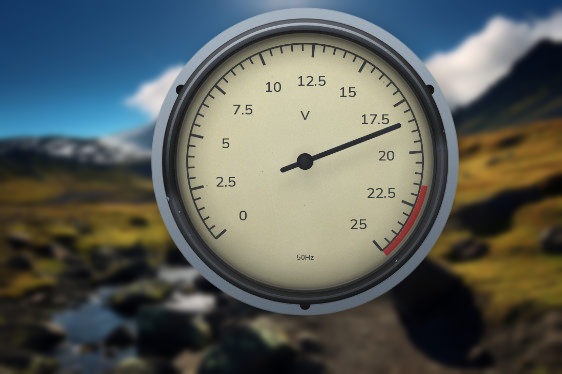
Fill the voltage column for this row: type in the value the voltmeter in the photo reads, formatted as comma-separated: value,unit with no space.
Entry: 18.5,V
